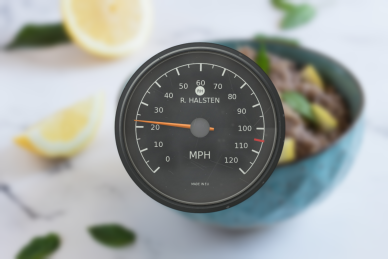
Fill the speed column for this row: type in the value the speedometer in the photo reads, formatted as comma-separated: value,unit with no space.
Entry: 22.5,mph
